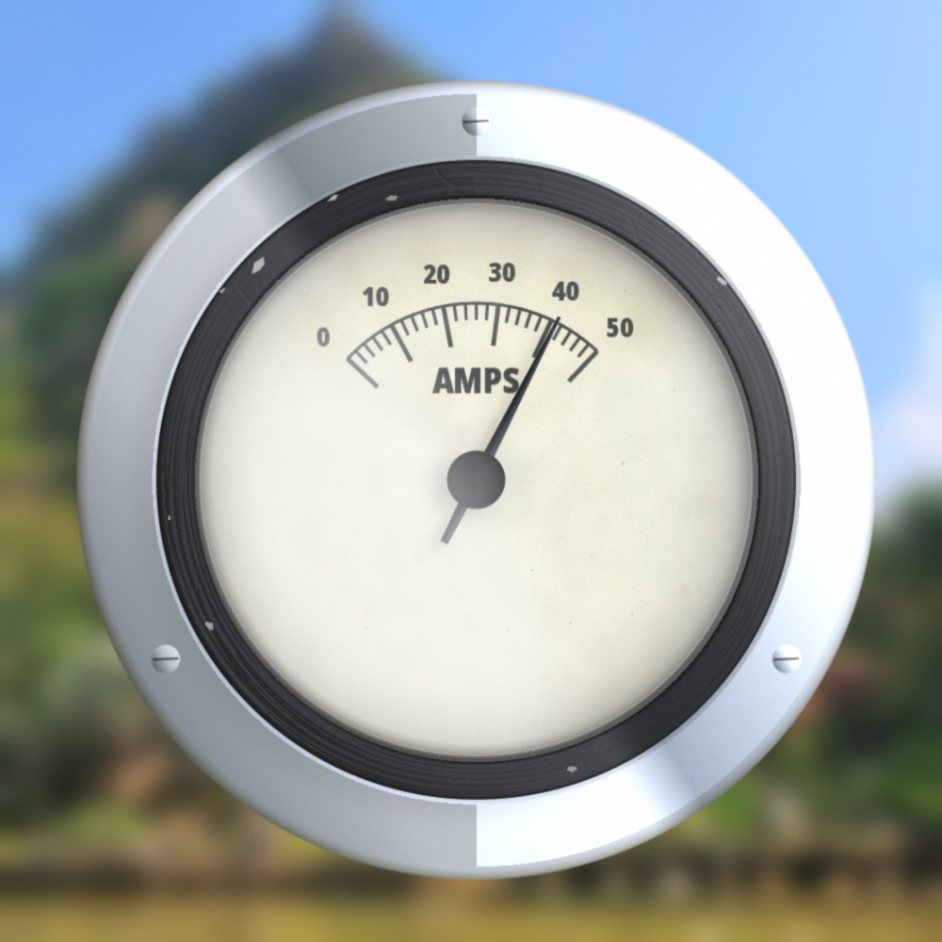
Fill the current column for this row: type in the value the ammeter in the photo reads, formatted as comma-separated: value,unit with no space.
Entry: 41,A
